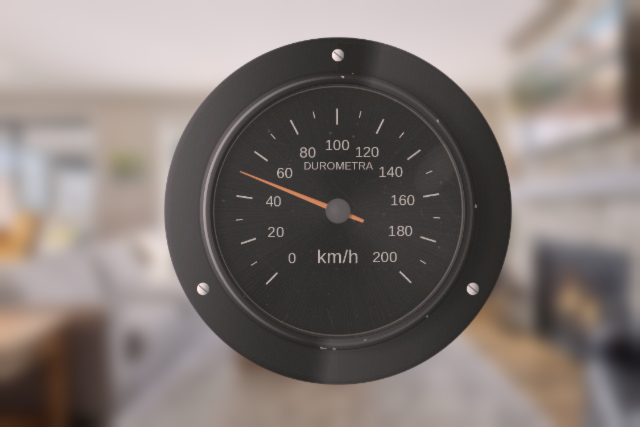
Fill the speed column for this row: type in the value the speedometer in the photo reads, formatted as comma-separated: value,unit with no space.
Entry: 50,km/h
